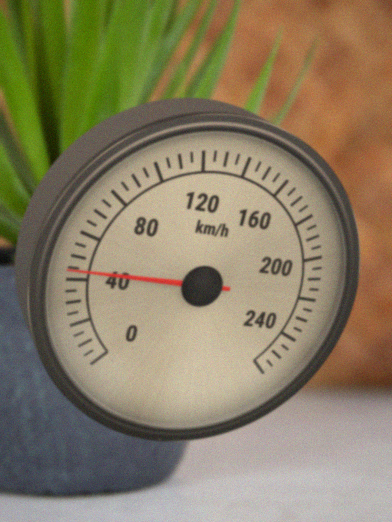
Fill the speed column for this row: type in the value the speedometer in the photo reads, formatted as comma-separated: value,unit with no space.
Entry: 45,km/h
